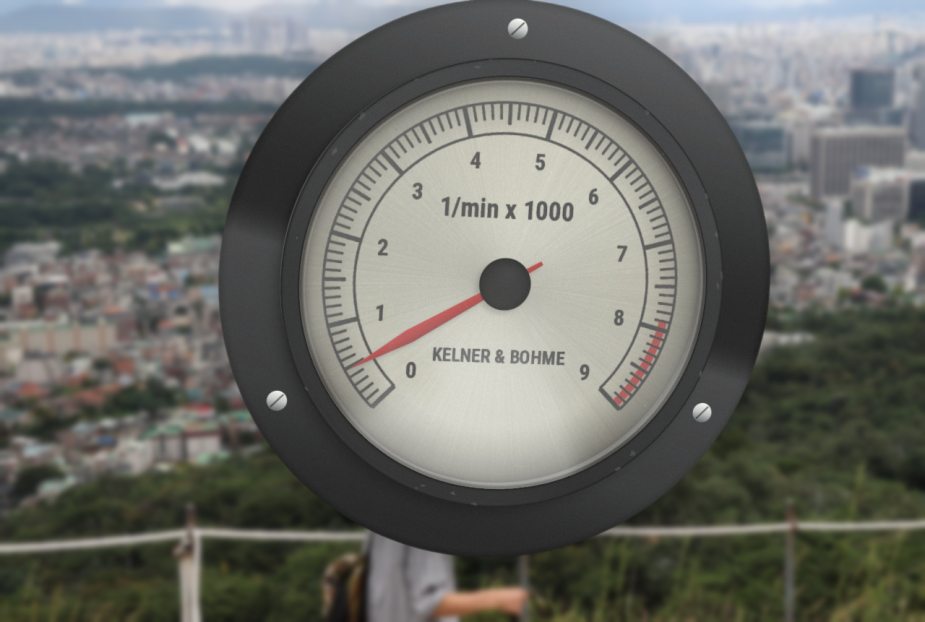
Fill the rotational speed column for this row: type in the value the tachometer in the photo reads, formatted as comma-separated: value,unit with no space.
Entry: 500,rpm
